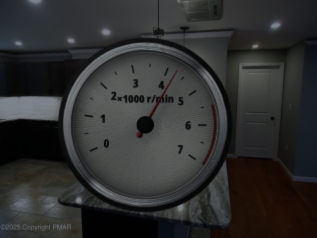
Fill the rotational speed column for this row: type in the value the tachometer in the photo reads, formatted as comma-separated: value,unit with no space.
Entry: 4250,rpm
